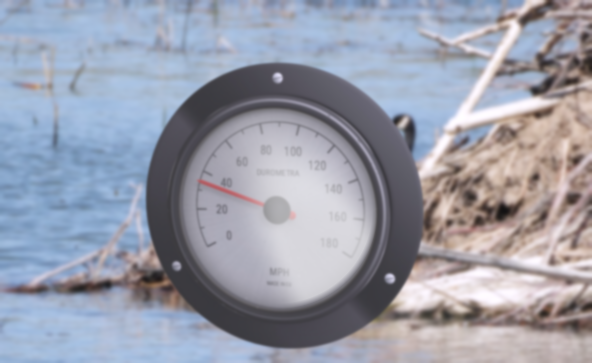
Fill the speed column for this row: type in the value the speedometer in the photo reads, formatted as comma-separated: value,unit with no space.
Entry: 35,mph
